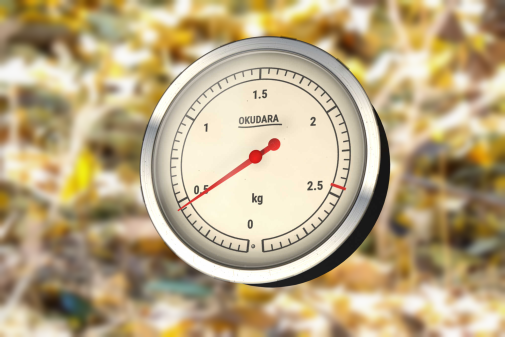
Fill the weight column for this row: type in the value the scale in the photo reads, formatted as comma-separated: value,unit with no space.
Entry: 0.45,kg
